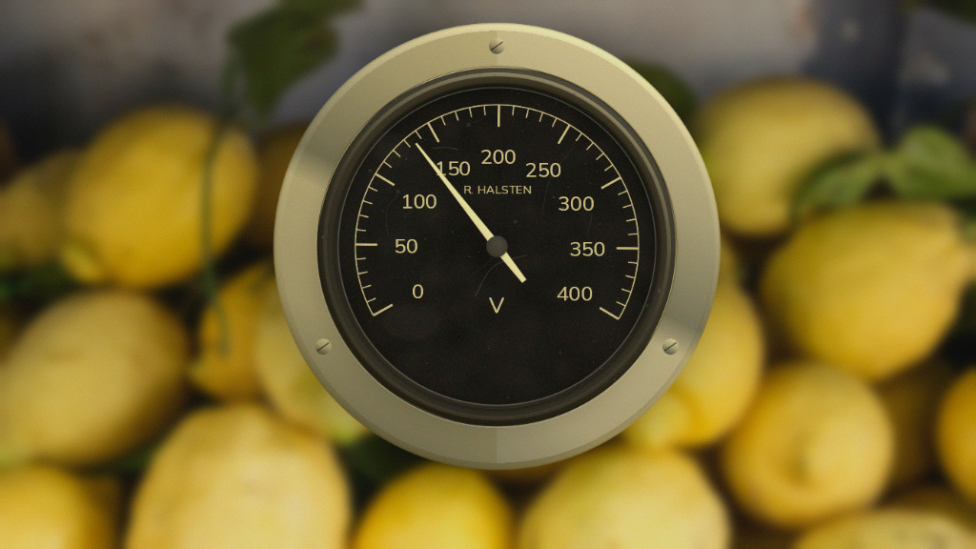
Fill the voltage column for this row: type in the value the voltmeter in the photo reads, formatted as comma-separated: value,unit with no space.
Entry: 135,V
